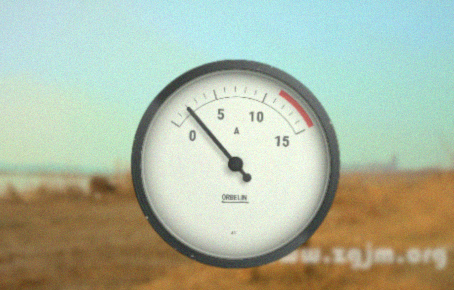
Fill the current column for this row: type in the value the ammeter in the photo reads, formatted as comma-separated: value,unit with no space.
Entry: 2,A
